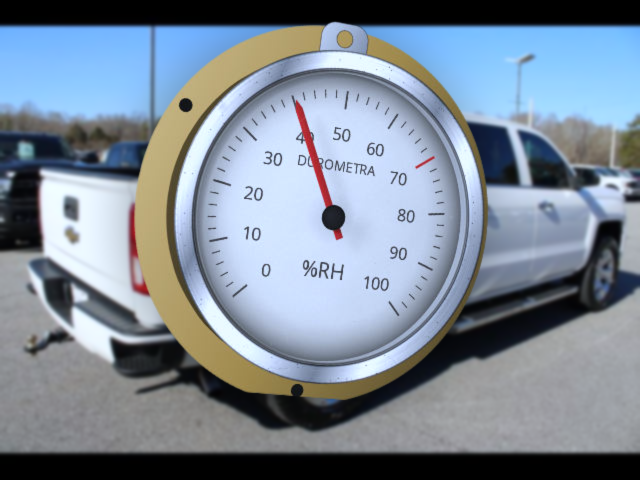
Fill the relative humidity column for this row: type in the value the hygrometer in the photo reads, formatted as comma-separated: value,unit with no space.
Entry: 40,%
